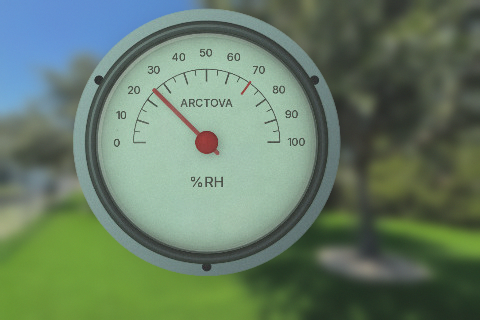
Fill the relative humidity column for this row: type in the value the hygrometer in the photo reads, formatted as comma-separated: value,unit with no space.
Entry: 25,%
